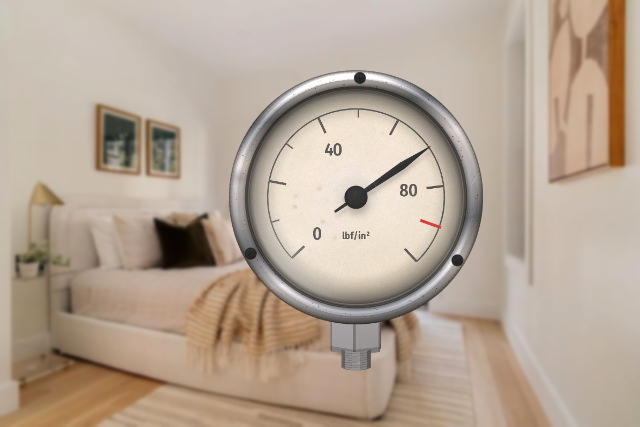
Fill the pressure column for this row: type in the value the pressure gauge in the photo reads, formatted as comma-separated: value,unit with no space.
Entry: 70,psi
